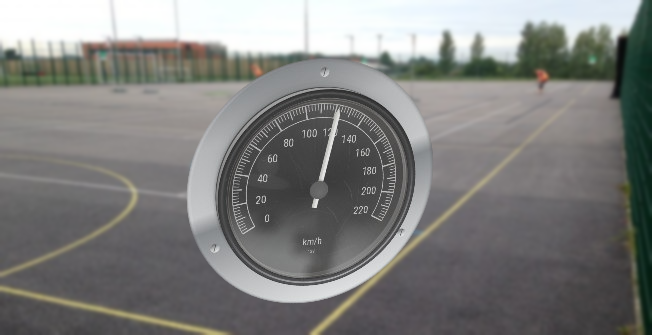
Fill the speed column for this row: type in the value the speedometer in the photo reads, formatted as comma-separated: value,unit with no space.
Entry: 120,km/h
